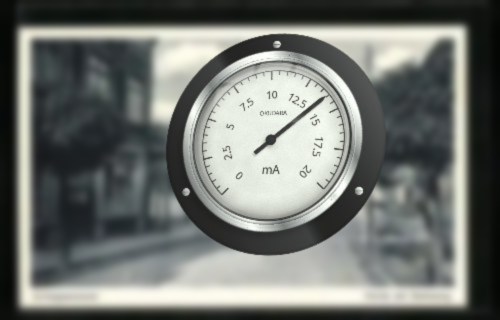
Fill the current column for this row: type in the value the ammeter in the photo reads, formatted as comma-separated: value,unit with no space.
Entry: 14,mA
